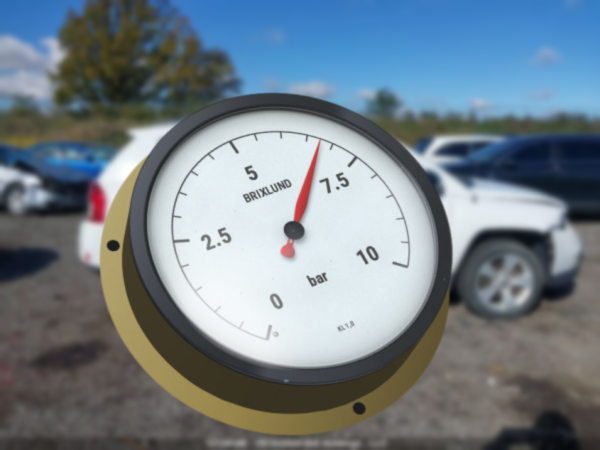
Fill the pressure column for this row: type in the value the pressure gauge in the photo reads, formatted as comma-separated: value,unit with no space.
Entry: 6.75,bar
